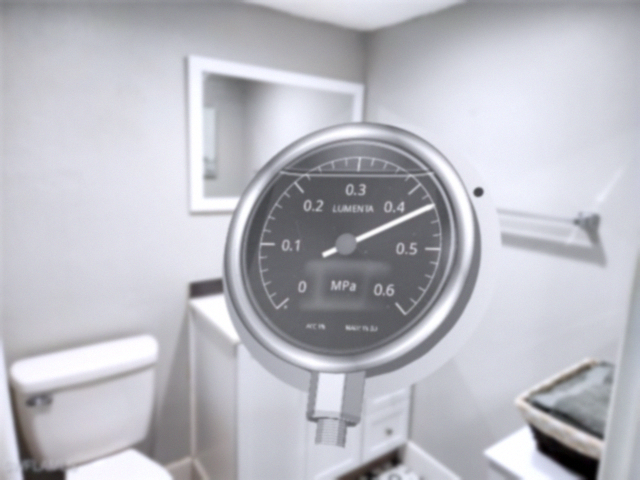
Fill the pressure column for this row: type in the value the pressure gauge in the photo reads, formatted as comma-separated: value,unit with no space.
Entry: 0.44,MPa
